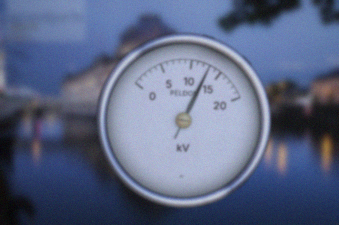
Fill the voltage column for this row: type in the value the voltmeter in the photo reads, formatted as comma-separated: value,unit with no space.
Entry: 13,kV
